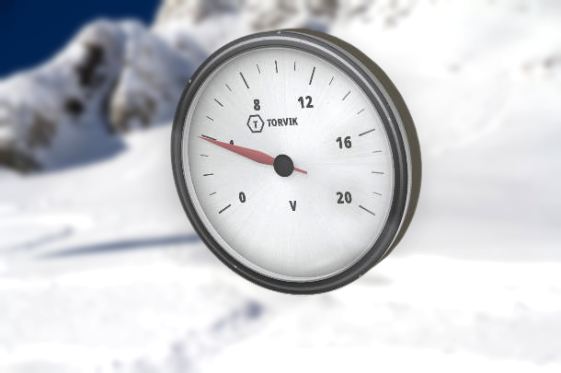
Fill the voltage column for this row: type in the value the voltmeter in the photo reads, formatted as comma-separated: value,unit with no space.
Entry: 4,V
